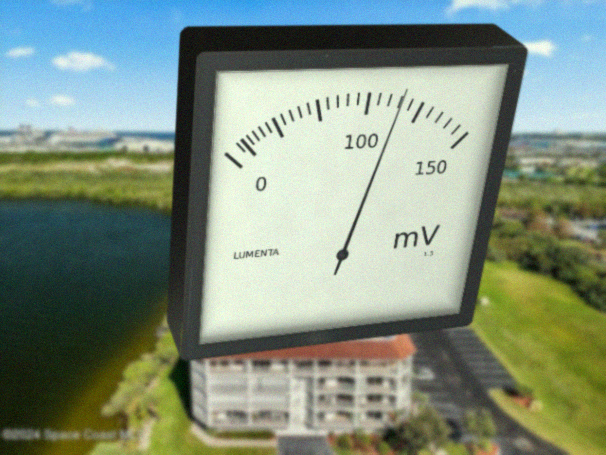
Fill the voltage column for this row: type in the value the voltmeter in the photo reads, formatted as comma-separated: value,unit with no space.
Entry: 115,mV
